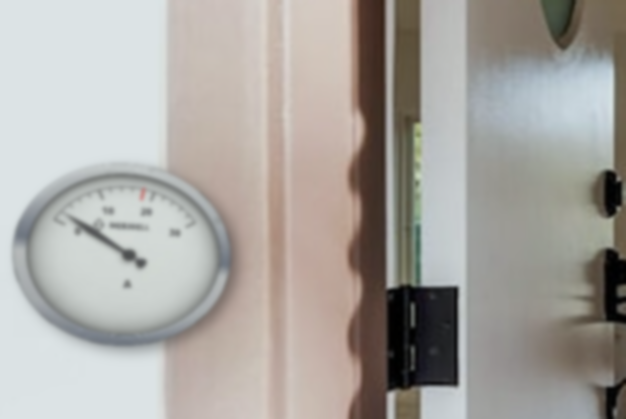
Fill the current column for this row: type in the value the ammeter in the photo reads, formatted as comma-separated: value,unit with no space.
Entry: 2,A
